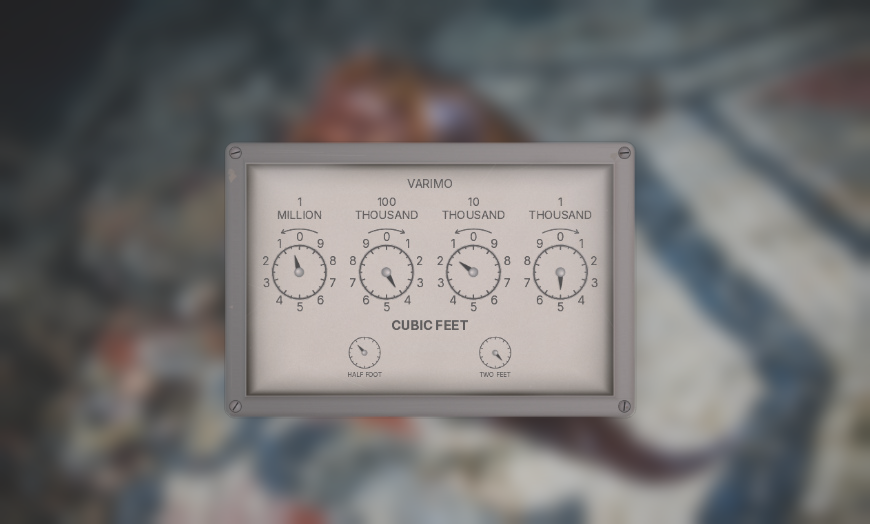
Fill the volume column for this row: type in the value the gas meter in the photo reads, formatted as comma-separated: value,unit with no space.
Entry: 41500,ft³
